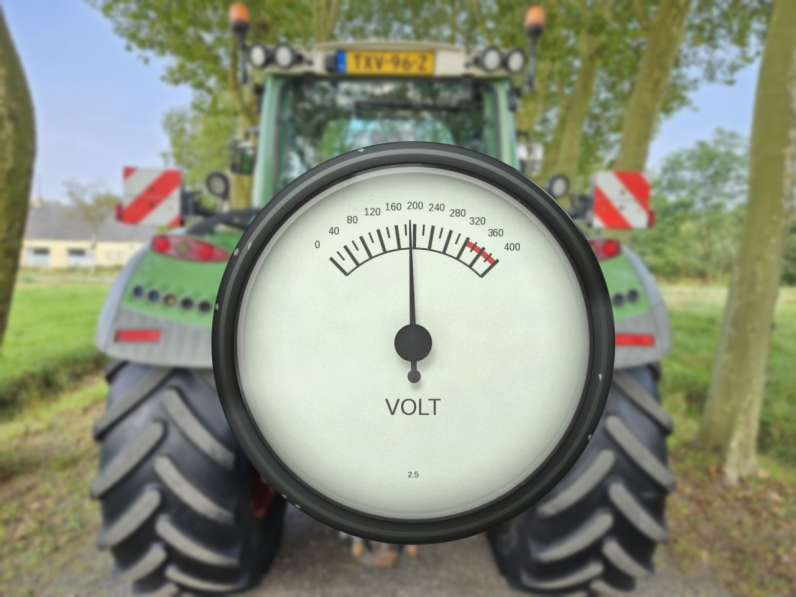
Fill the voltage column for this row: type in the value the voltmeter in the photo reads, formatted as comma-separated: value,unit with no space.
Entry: 190,V
